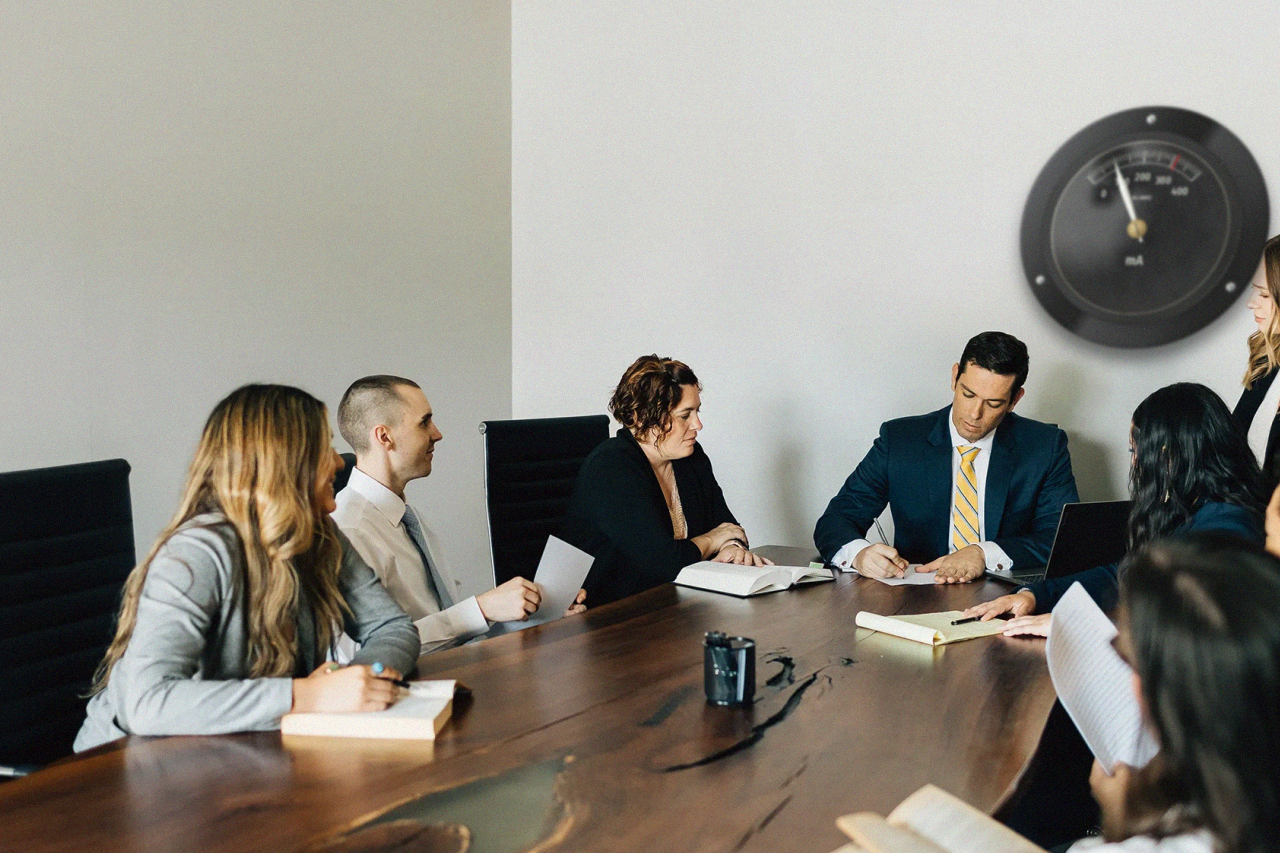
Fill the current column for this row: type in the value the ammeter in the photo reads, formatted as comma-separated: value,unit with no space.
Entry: 100,mA
